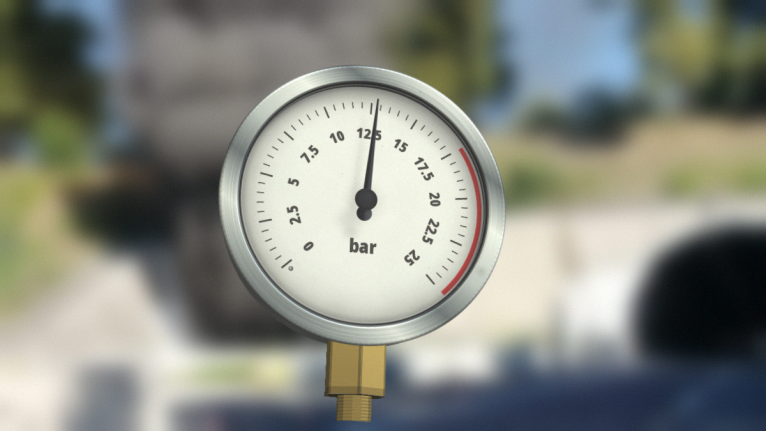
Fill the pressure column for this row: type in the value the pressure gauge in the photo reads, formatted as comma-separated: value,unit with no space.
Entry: 12.75,bar
